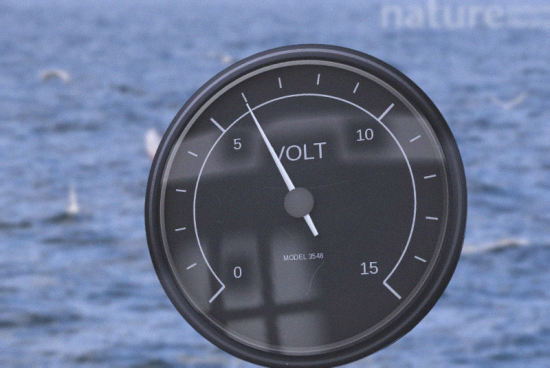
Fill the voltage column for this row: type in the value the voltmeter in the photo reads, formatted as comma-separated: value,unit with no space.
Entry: 6,V
